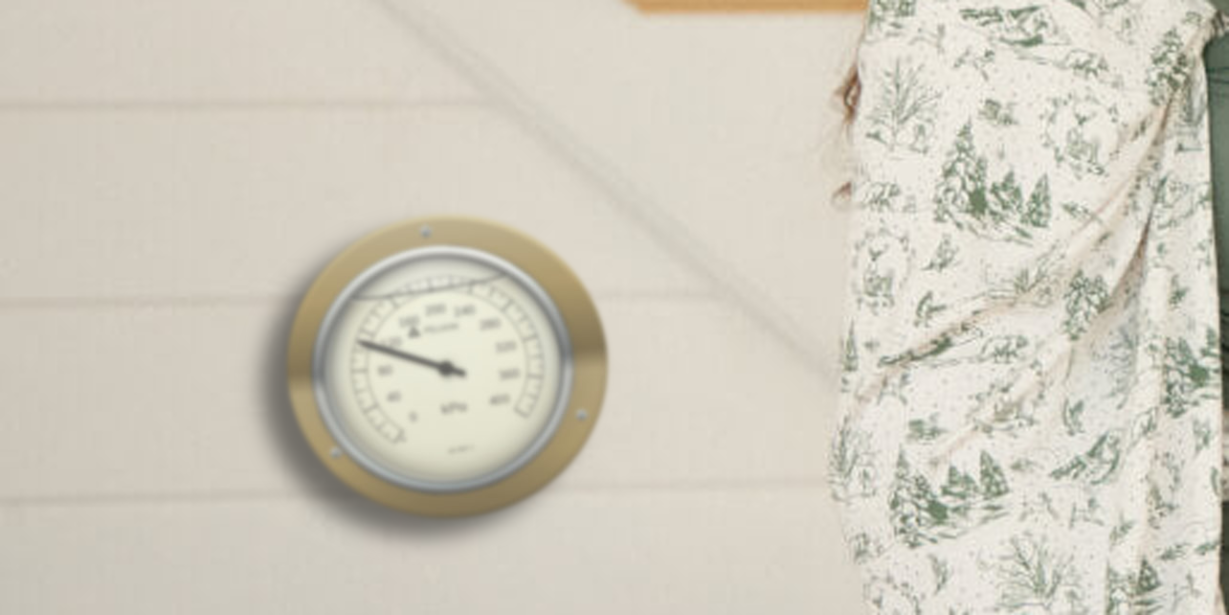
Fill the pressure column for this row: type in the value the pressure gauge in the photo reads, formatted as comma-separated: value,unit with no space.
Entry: 110,kPa
